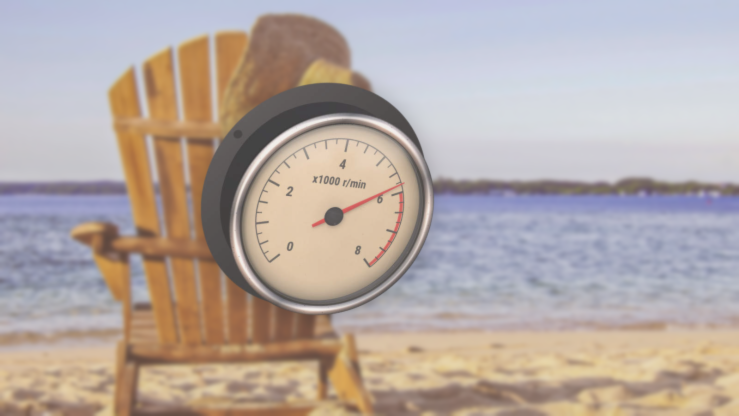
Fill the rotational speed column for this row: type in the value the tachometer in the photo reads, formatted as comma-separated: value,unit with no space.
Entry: 5750,rpm
